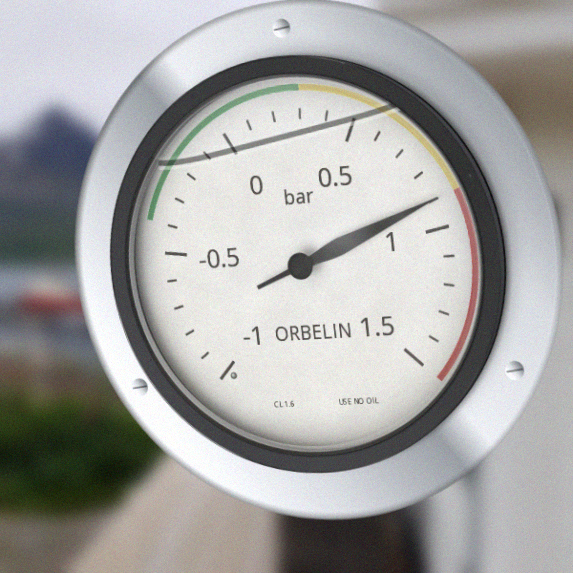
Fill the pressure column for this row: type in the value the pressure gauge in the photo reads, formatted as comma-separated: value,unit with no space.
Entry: 0.9,bar
